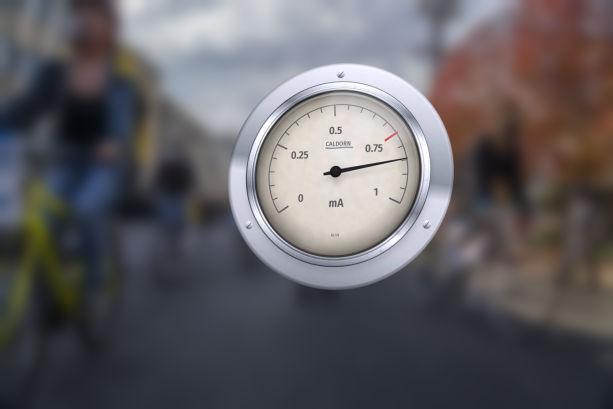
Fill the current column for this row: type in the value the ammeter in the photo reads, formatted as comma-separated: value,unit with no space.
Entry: 0.85,mA
